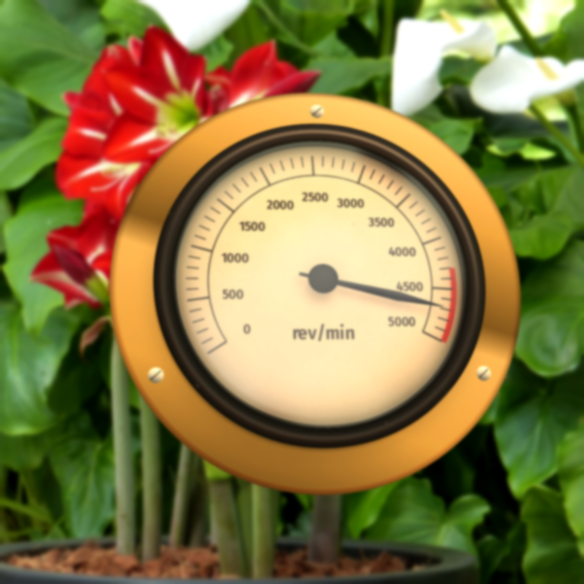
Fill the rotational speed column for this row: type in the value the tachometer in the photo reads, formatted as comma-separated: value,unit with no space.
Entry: 4700,rpm
